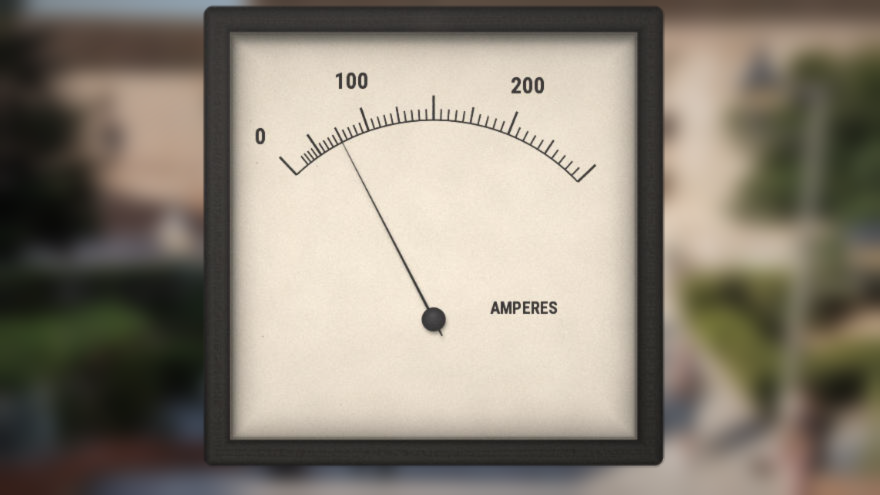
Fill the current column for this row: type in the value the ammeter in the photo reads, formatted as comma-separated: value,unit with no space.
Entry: 75,A
